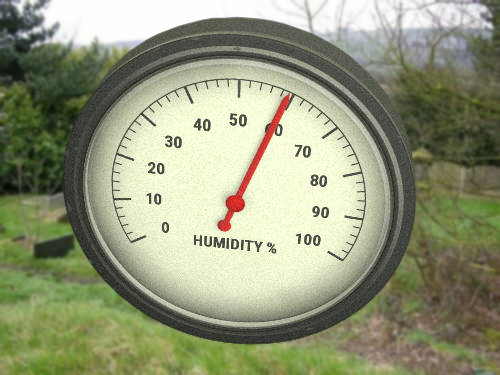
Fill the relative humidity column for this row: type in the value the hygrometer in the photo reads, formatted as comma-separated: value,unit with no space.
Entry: 59,%
